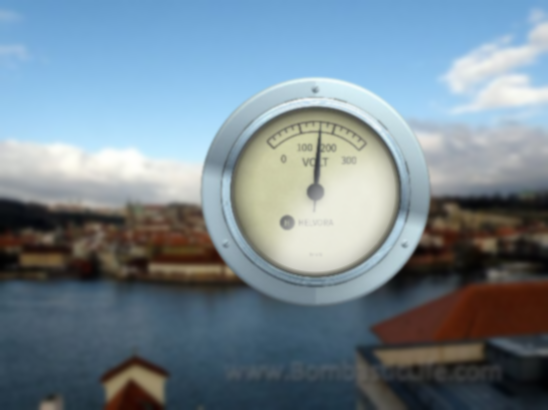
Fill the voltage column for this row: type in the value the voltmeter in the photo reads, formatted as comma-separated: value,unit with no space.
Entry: 160,V
